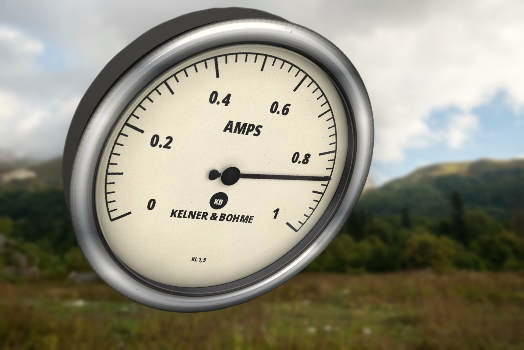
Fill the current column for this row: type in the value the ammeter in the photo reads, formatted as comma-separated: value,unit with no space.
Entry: 0.86,A
